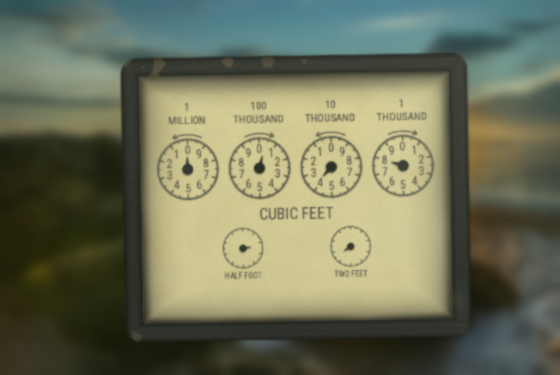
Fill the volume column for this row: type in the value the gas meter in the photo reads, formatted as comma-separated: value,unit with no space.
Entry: 3800,ft³
